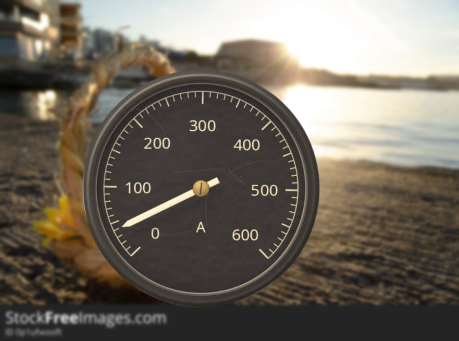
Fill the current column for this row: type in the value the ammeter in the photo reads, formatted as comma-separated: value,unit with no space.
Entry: 40,A
